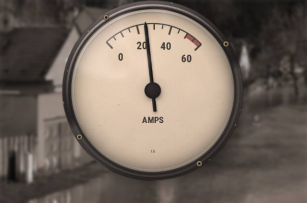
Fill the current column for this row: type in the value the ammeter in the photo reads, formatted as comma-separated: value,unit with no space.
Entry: 25,A
